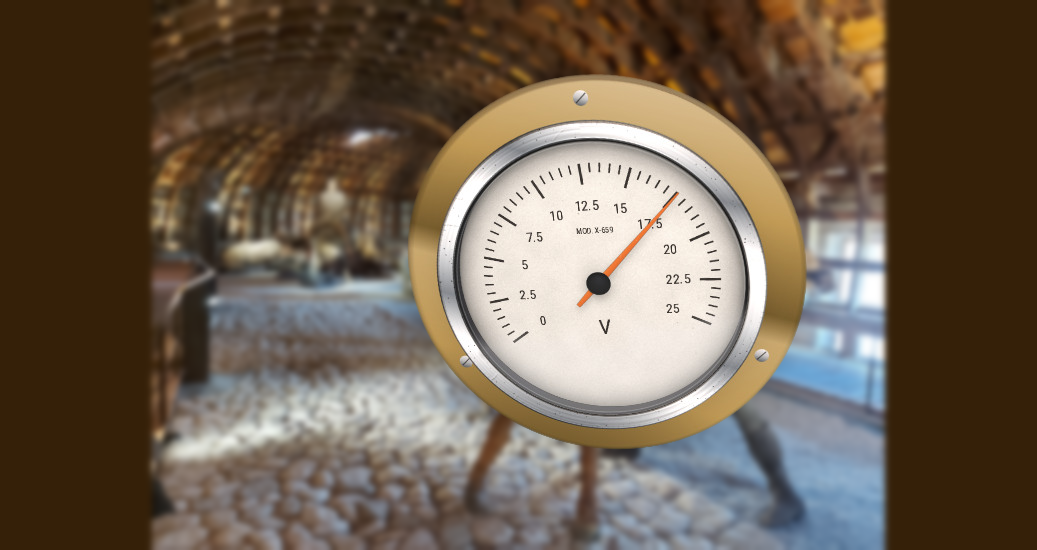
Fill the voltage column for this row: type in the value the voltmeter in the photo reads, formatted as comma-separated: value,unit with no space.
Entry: 17.5,V
